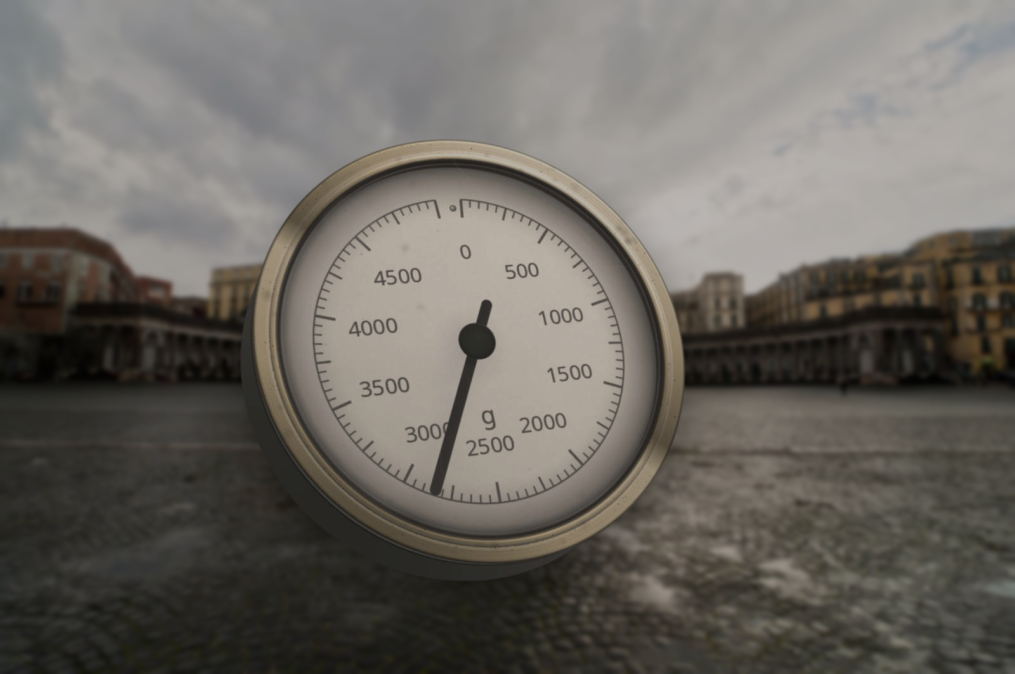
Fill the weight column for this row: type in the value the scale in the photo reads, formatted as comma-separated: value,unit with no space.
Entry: 2850,g
